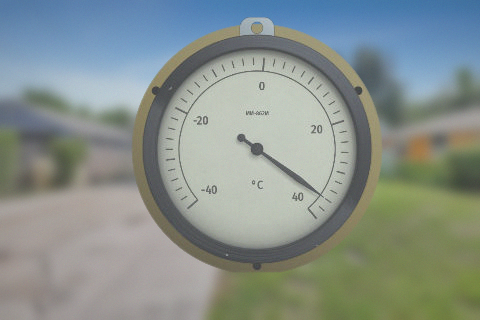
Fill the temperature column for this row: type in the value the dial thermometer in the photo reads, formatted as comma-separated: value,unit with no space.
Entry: 36,°C
